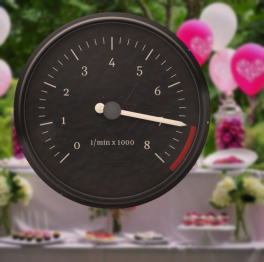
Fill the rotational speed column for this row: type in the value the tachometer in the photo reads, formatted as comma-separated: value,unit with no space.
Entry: 7000,rpm
